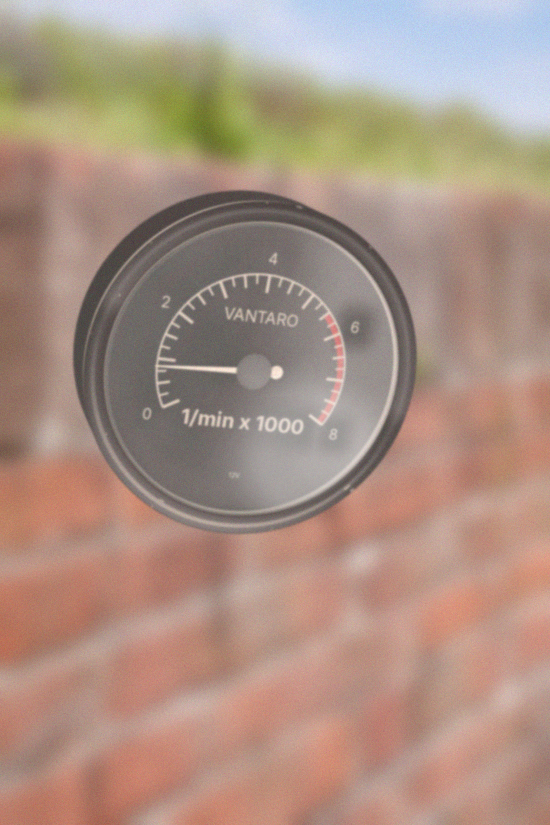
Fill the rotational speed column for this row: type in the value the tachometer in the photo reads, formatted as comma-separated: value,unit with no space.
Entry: 875,rpm
